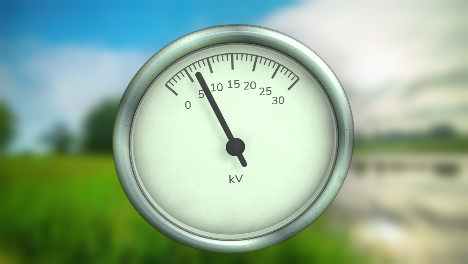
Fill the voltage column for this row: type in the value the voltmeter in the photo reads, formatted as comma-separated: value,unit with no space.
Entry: 7,kV
